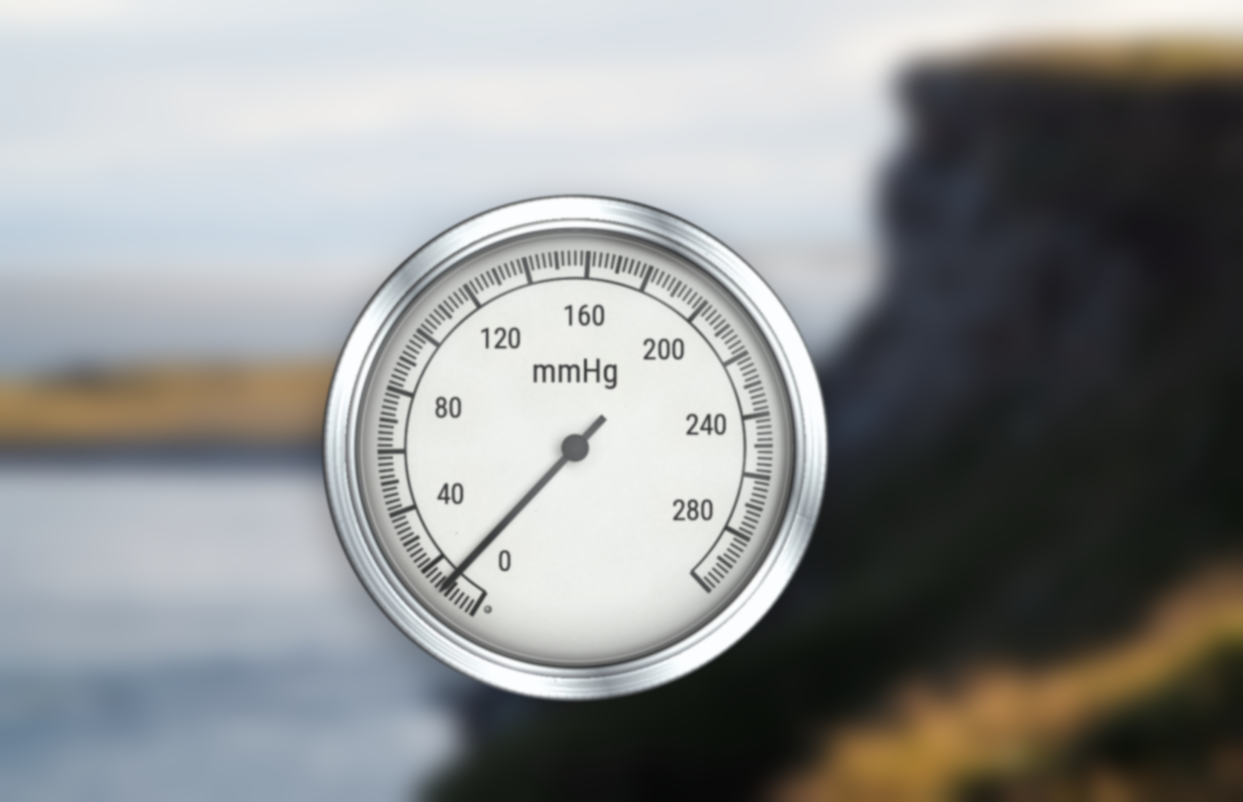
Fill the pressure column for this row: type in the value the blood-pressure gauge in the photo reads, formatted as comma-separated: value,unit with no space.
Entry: 12,mmHg
